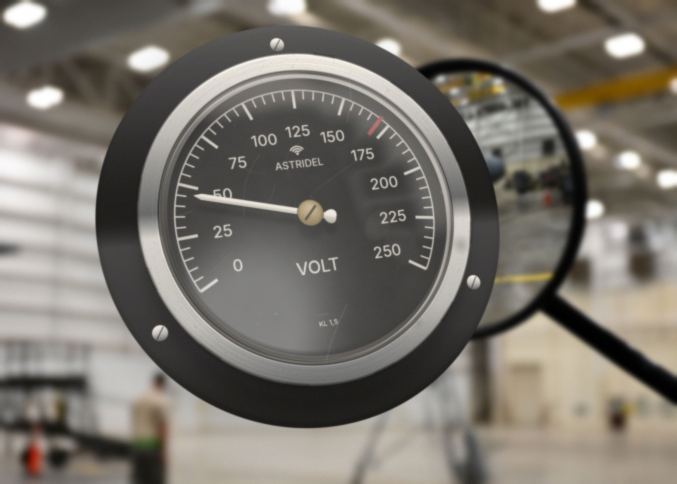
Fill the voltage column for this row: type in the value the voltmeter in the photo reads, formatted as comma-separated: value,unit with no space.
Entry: 45,V
